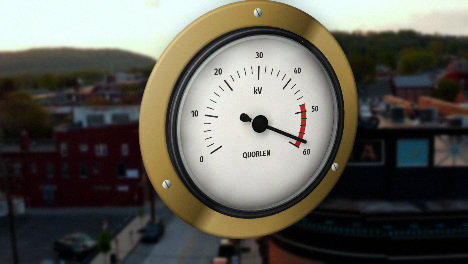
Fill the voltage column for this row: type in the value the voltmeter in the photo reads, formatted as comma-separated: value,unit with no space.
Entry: 58,kV
